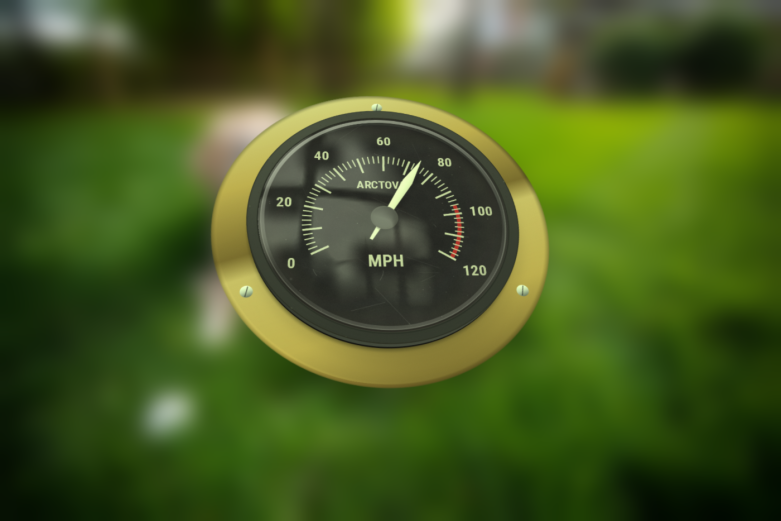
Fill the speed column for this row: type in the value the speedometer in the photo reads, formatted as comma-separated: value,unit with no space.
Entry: 74,mph
